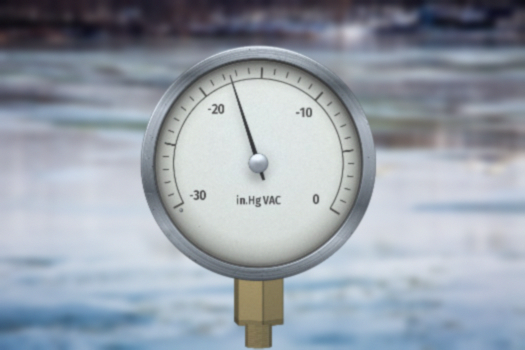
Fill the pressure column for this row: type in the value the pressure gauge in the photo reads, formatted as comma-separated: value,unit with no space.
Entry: -17.5,inHg
